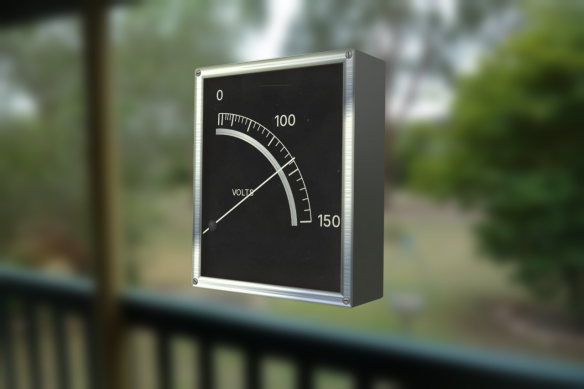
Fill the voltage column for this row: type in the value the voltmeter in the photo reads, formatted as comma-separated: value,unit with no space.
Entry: 120,V
